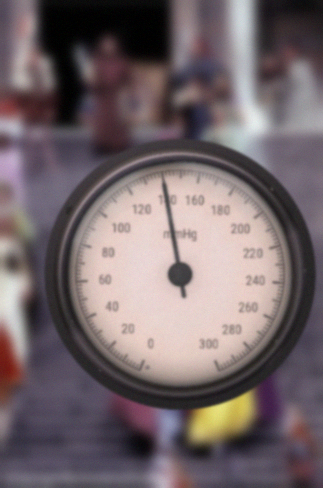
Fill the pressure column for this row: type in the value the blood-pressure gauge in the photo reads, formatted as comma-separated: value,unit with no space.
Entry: 140,mmHg
